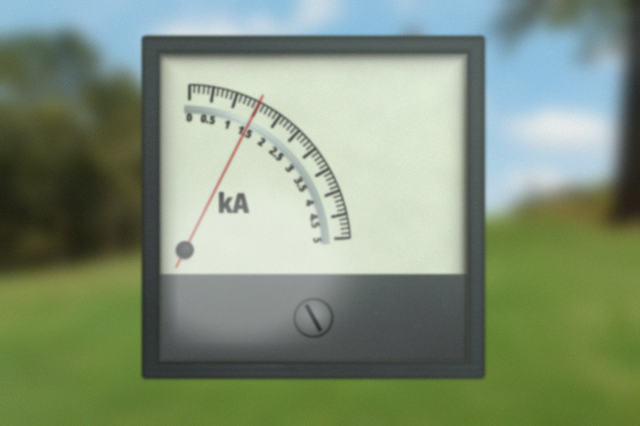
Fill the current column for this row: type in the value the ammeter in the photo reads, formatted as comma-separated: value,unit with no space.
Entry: 1.5,kA
